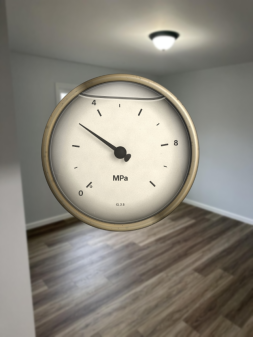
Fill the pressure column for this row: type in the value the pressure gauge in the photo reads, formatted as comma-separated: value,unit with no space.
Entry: 3,MPa
